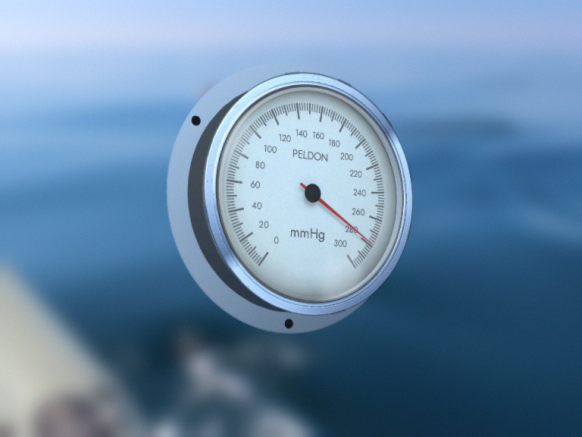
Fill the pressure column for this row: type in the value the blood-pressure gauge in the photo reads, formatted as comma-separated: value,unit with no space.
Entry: 280,mmHg
